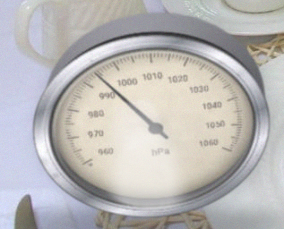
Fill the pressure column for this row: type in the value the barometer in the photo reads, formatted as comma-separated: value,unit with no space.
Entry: 995,hPa
